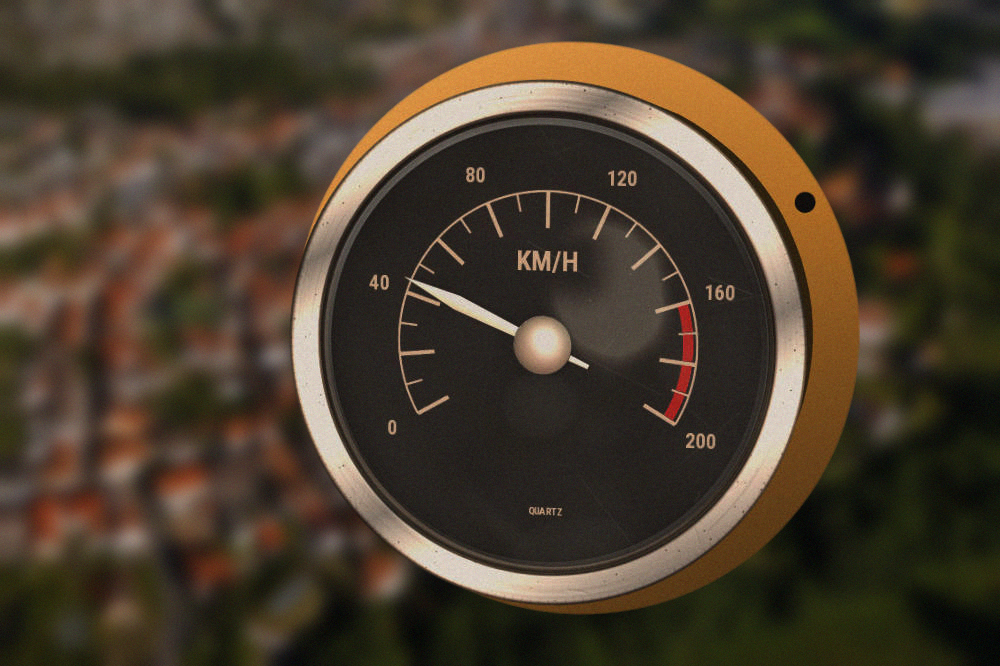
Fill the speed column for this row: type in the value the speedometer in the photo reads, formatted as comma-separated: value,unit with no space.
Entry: 45,km/h
